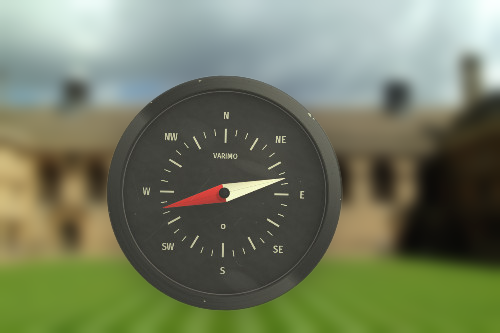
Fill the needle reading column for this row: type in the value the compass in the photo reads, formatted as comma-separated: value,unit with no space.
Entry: 255,°
